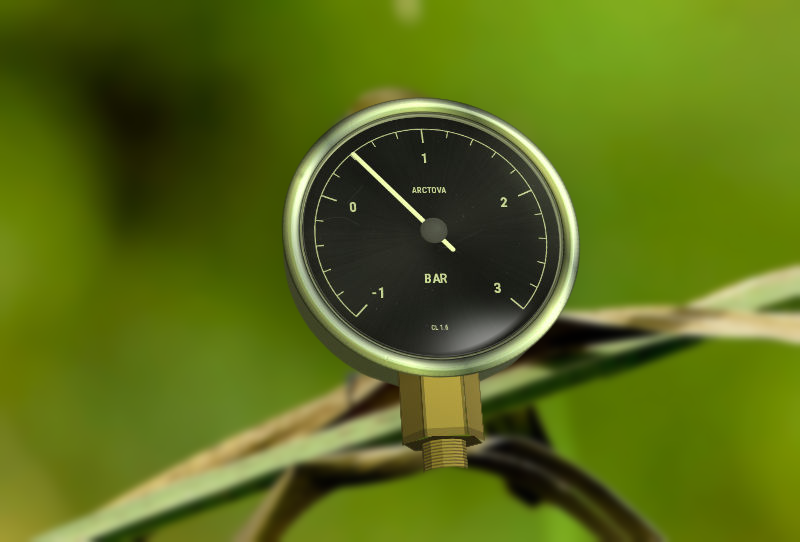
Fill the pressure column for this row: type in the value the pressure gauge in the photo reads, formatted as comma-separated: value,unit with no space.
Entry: 0.4,bar
